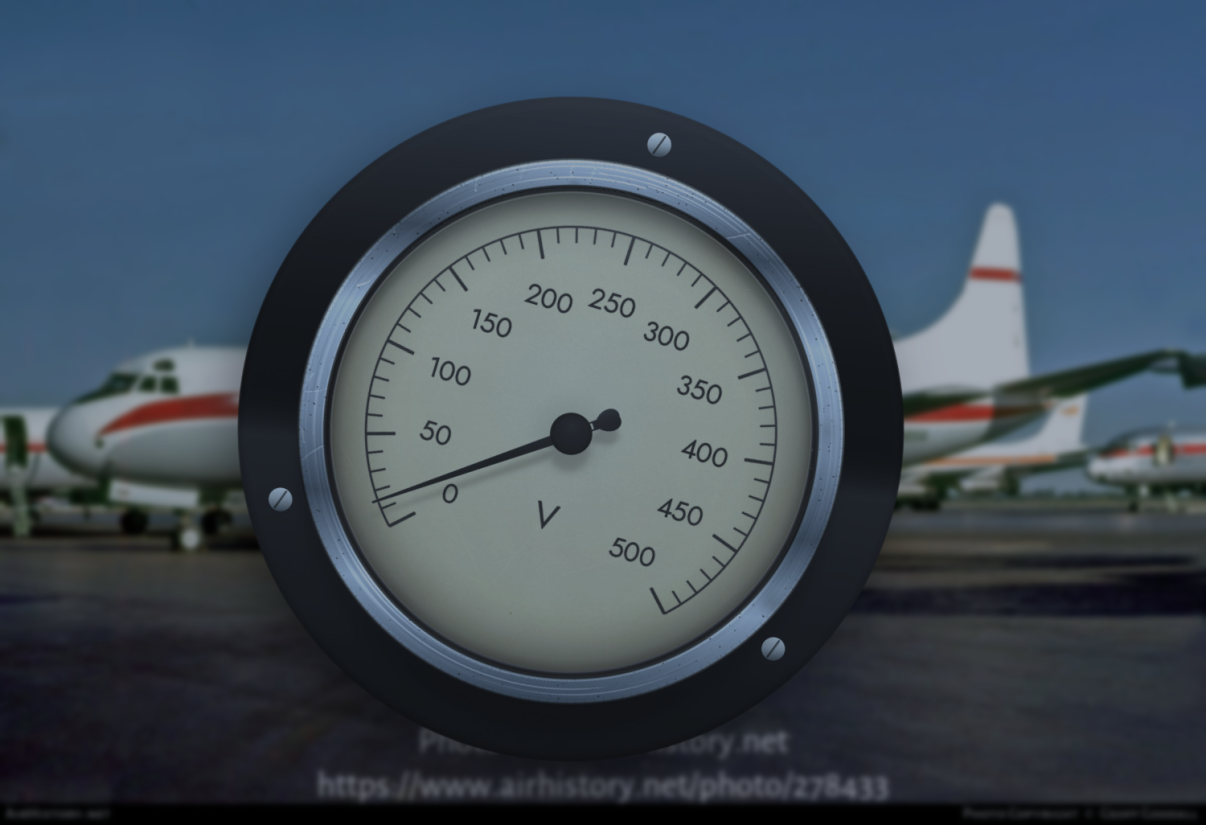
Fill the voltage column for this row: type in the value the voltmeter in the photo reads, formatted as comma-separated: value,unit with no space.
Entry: 15,V
